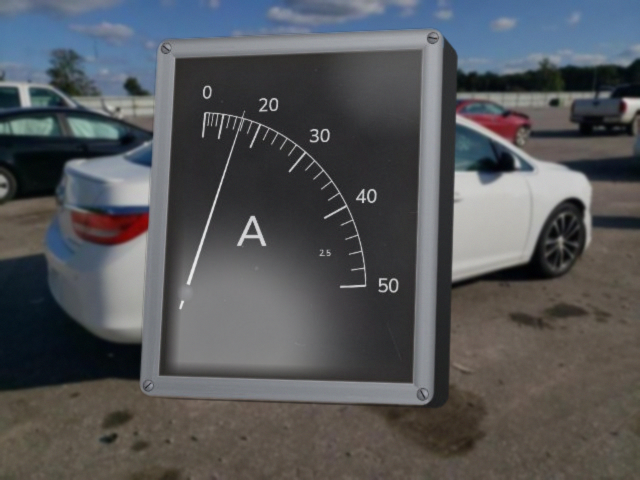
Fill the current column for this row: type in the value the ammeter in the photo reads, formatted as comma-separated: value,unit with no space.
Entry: 16,A
